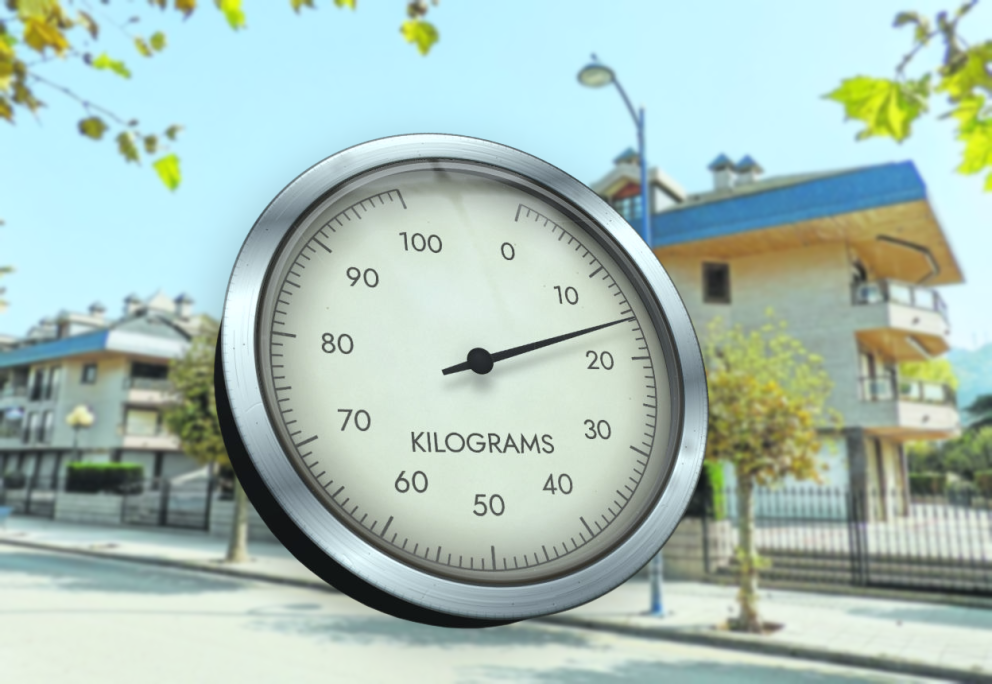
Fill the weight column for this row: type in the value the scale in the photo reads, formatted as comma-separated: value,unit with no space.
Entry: 16,kg
